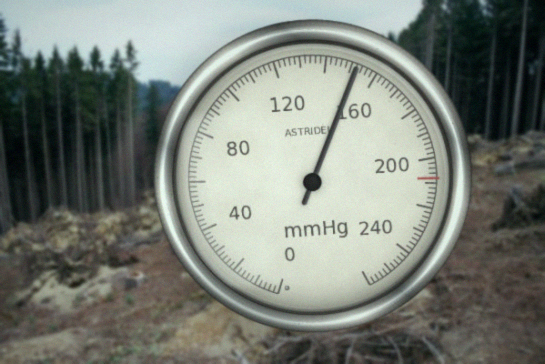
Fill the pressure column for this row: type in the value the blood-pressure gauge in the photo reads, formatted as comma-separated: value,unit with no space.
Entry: 152,mmHg
